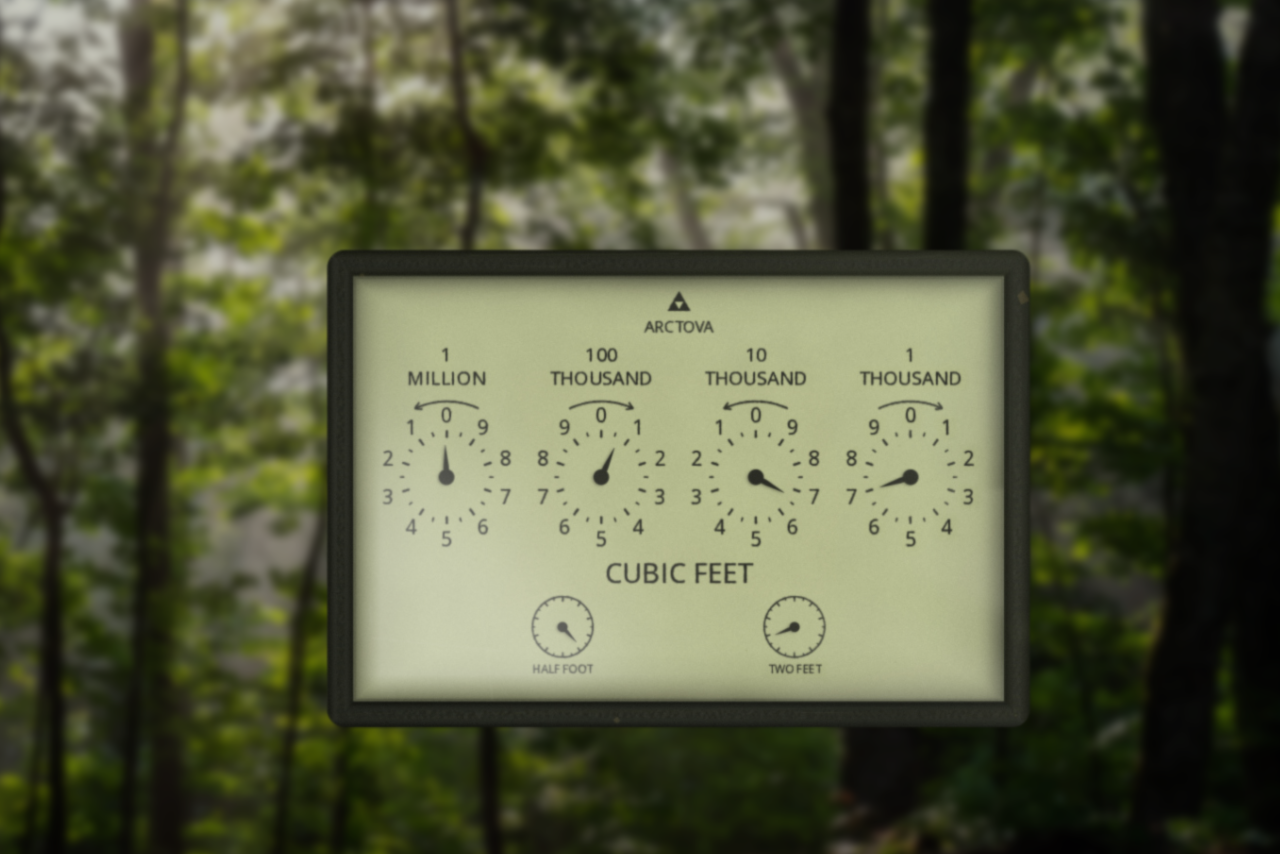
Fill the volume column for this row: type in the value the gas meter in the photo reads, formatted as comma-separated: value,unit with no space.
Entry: 6700,ft³
